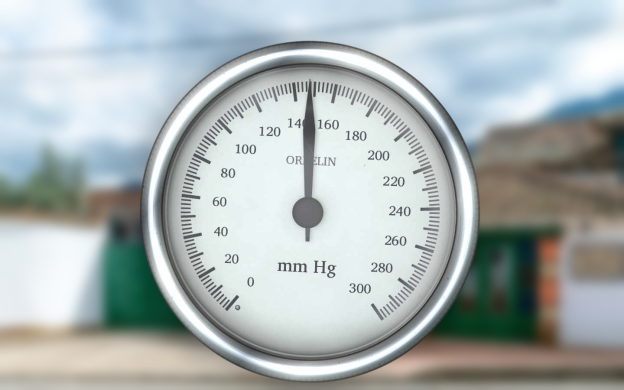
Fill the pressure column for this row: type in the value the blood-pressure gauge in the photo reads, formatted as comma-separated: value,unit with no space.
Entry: 148,mmHg
